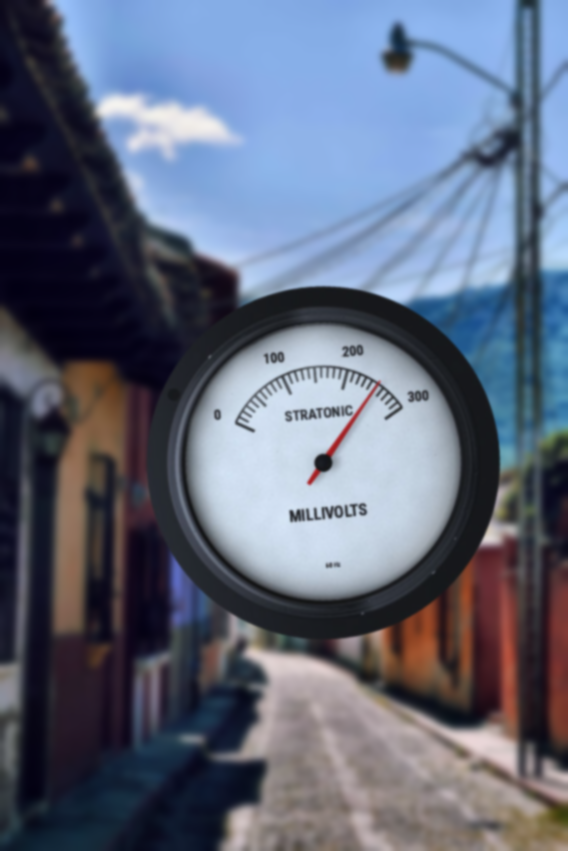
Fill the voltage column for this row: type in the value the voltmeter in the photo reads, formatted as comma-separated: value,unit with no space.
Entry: 250,mV
